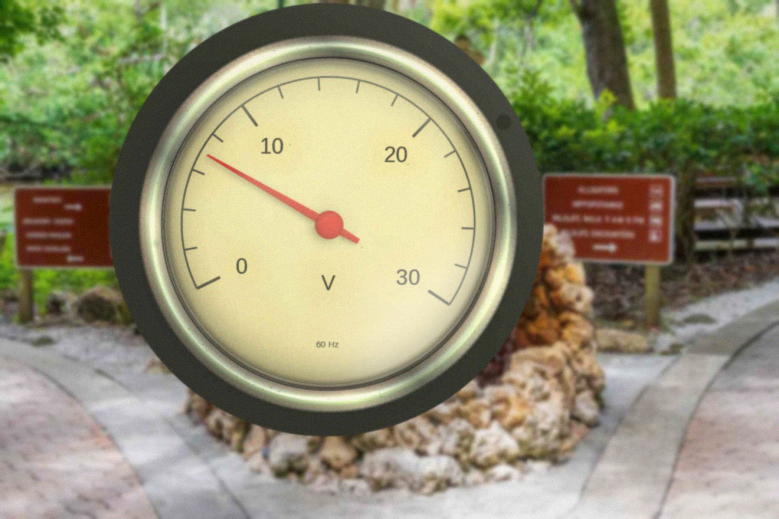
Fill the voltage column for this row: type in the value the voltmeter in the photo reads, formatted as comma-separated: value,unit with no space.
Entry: 7,V
